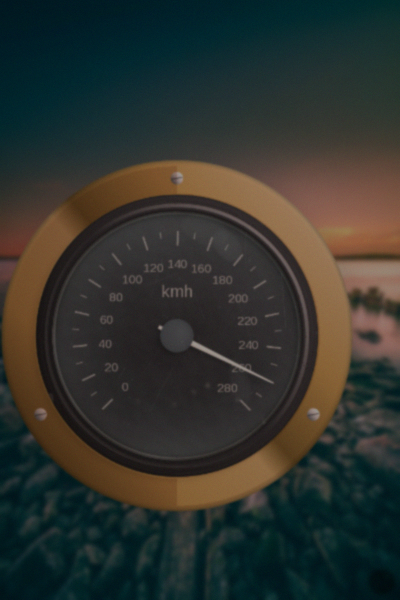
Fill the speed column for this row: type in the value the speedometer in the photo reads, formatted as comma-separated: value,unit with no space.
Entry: 260,km/h
